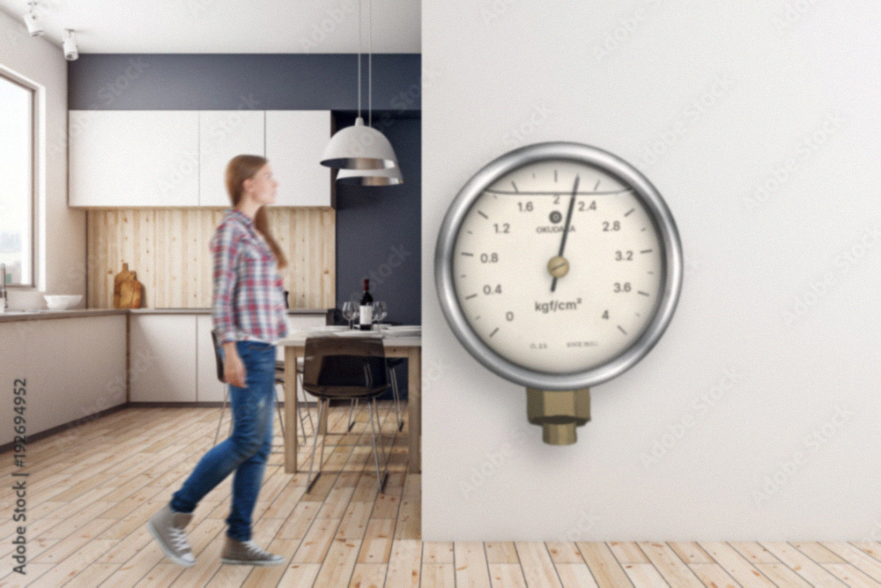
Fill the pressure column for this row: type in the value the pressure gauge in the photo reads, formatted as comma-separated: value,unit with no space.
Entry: 2.2,kg/cm²
